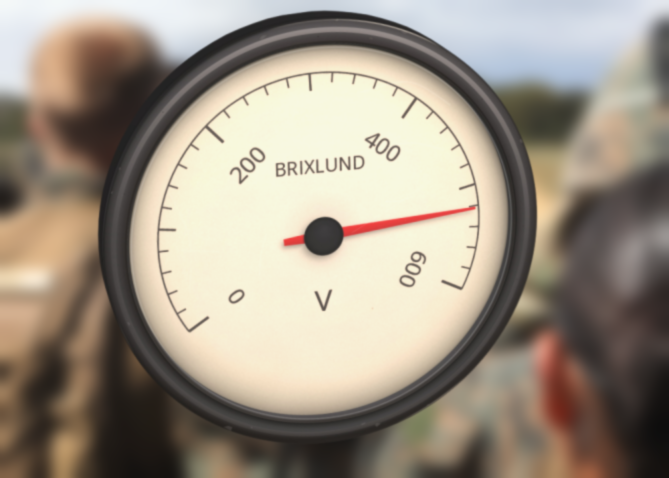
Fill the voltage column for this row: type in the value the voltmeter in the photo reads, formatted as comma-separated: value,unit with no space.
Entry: 520,V
